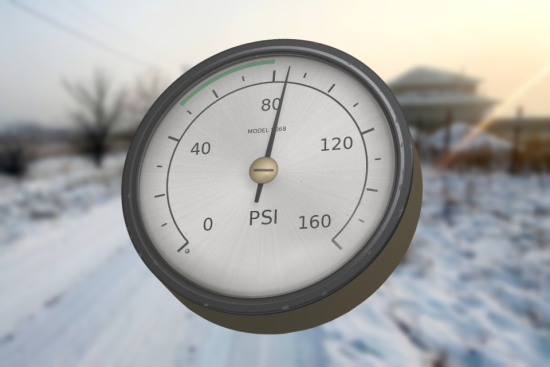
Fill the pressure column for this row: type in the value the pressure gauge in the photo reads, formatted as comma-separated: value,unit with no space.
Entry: 85,psi
